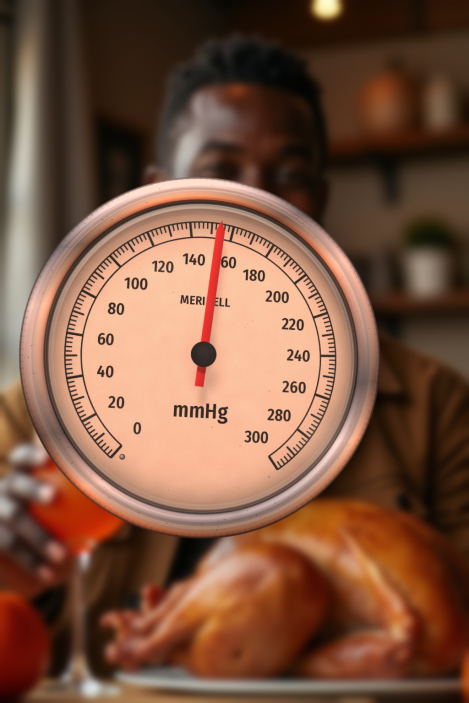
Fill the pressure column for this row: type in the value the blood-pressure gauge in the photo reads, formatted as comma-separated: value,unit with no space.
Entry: 154,mmHg
